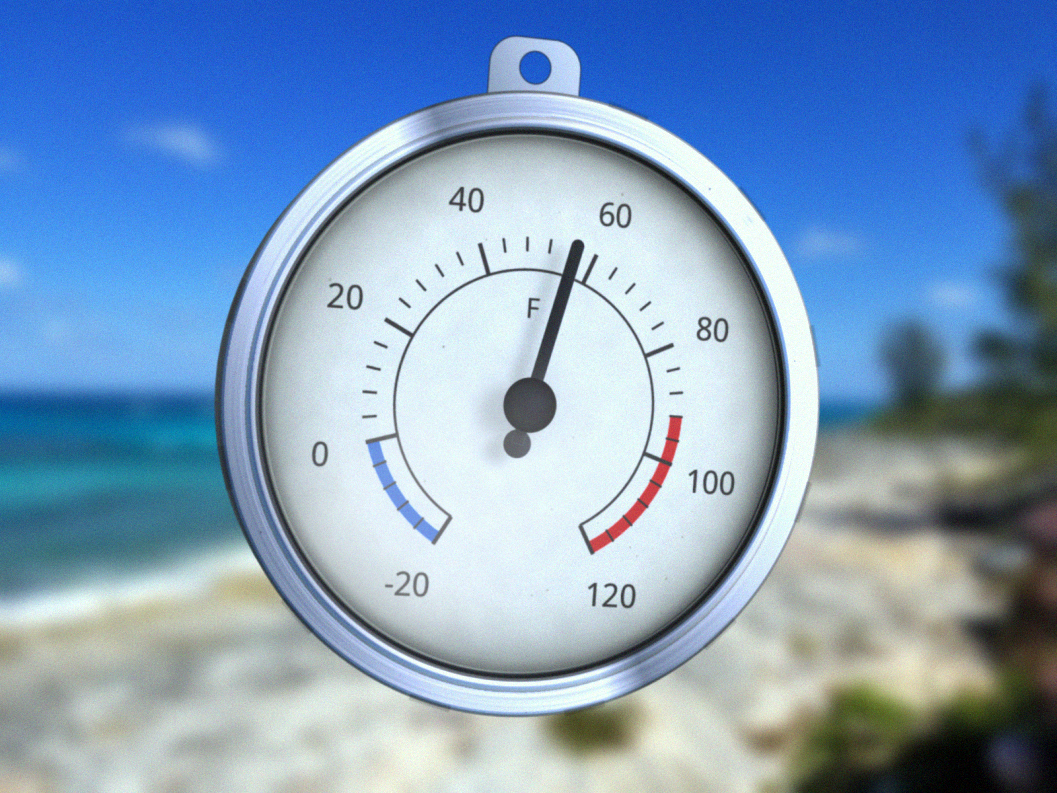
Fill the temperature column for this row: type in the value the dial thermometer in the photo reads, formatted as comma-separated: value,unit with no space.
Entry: 56,°F
